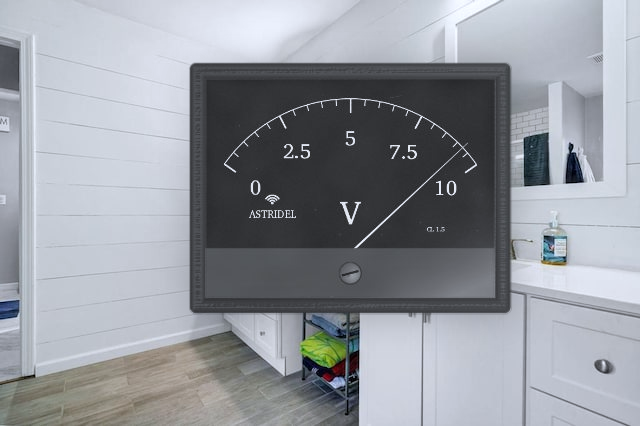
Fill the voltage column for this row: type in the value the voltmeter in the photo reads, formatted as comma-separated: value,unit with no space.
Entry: 9.25,V
